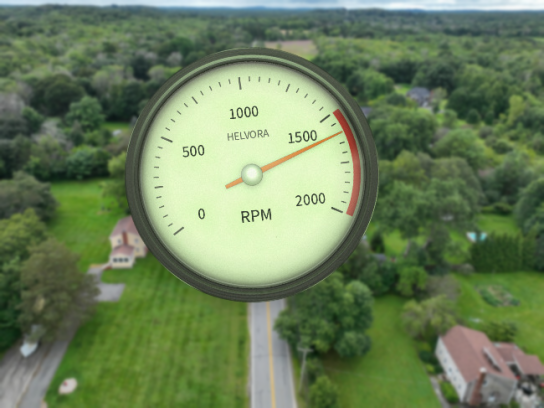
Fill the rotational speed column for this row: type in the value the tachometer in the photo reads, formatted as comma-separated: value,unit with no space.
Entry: 1600,rpm
